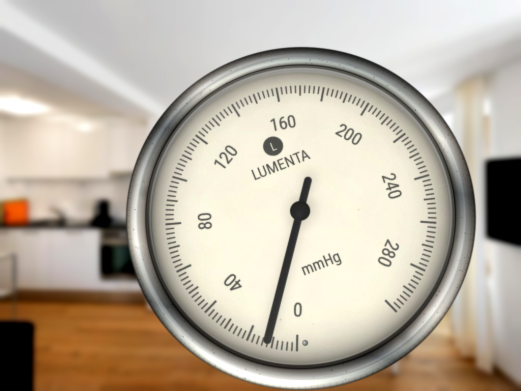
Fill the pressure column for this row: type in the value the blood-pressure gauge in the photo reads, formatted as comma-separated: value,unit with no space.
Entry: 12,mmHg
